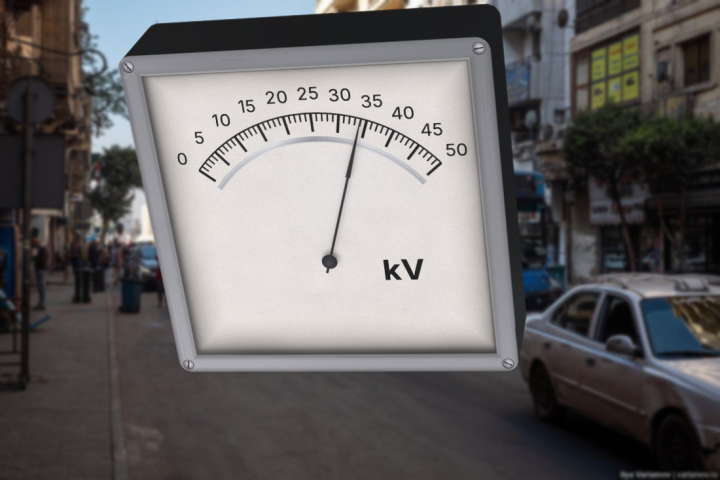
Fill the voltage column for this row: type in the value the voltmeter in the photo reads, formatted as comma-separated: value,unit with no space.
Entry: 34,kV
